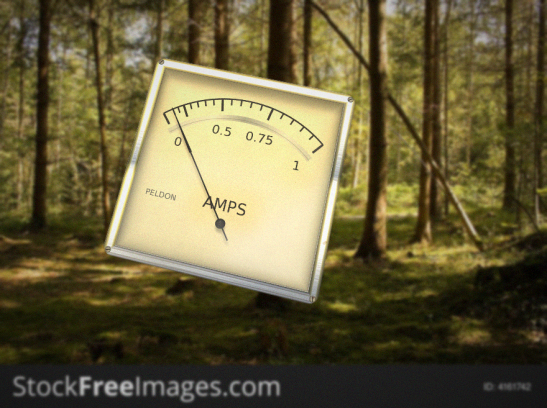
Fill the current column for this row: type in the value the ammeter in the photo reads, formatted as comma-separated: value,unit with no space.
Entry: 0.15,A
